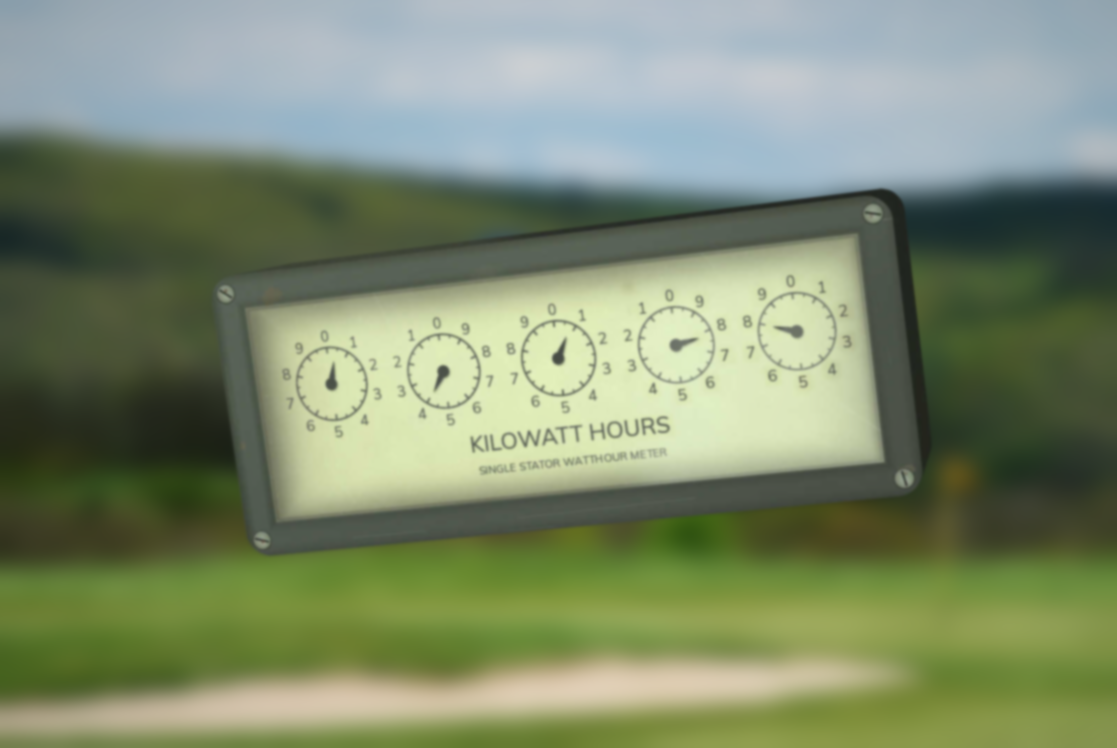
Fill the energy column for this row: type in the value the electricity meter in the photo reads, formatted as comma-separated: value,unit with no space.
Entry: 4078,kWh
